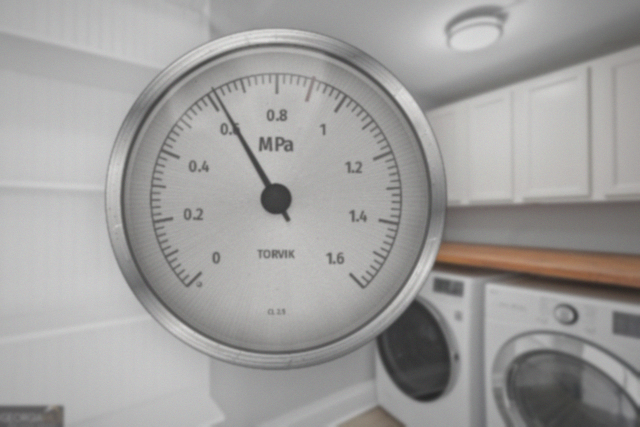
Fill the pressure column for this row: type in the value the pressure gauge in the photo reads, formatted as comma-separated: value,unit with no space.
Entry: 0.62,MPa
